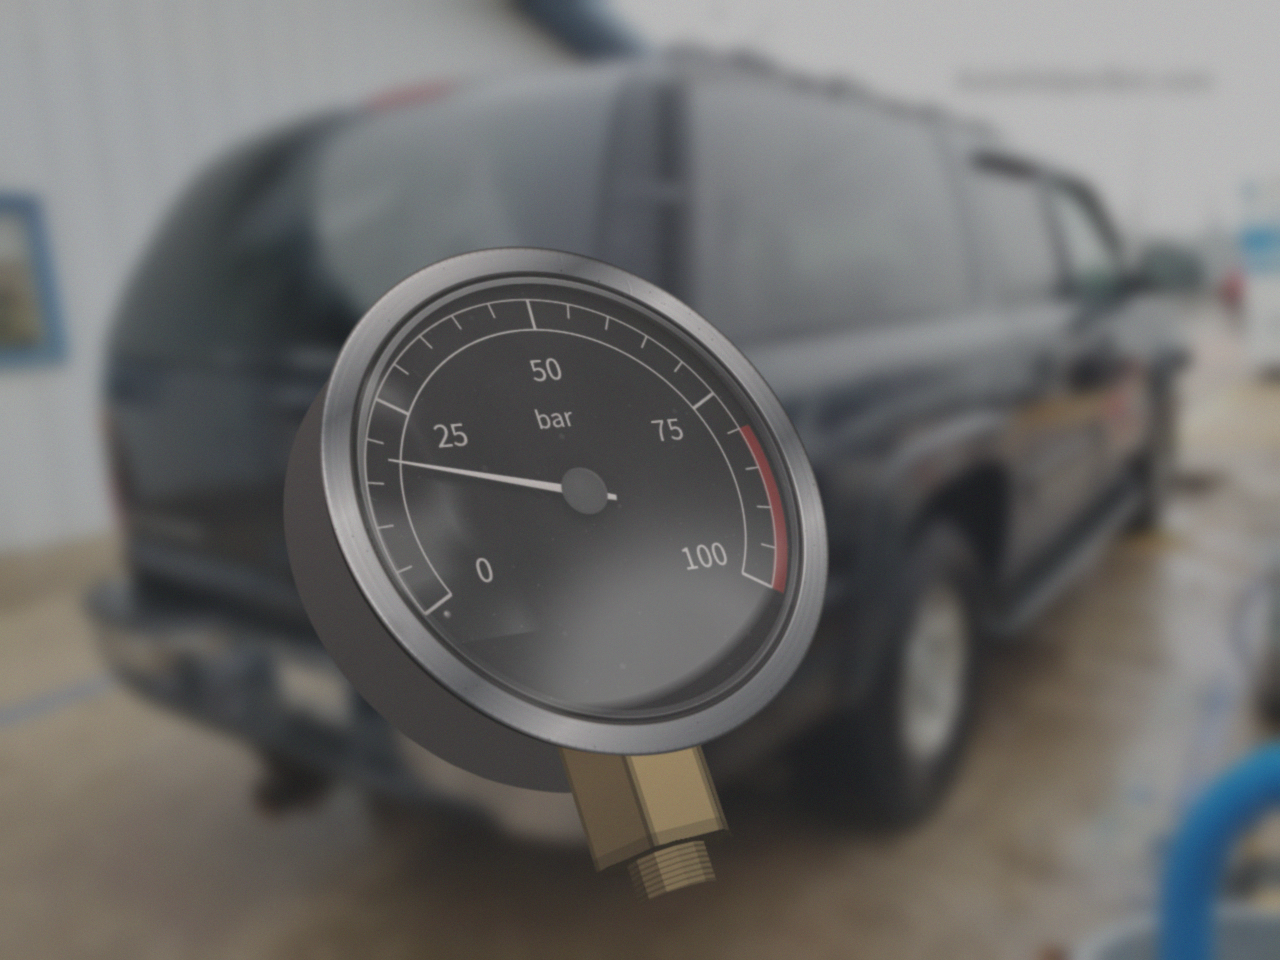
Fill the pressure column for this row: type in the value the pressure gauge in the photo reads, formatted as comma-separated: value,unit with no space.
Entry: 17.5,bar
